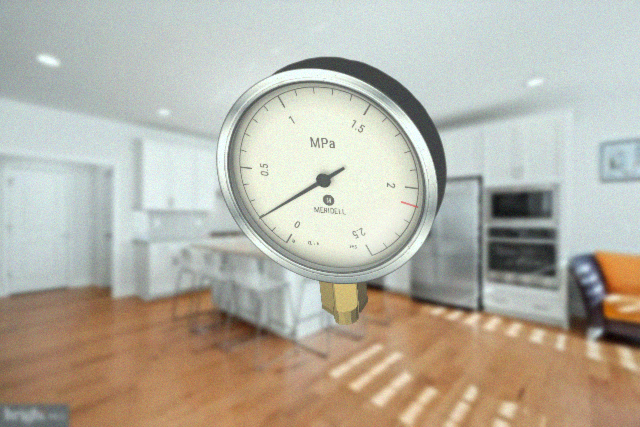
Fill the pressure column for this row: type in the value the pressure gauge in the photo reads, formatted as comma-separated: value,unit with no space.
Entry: 0.2,MPa
